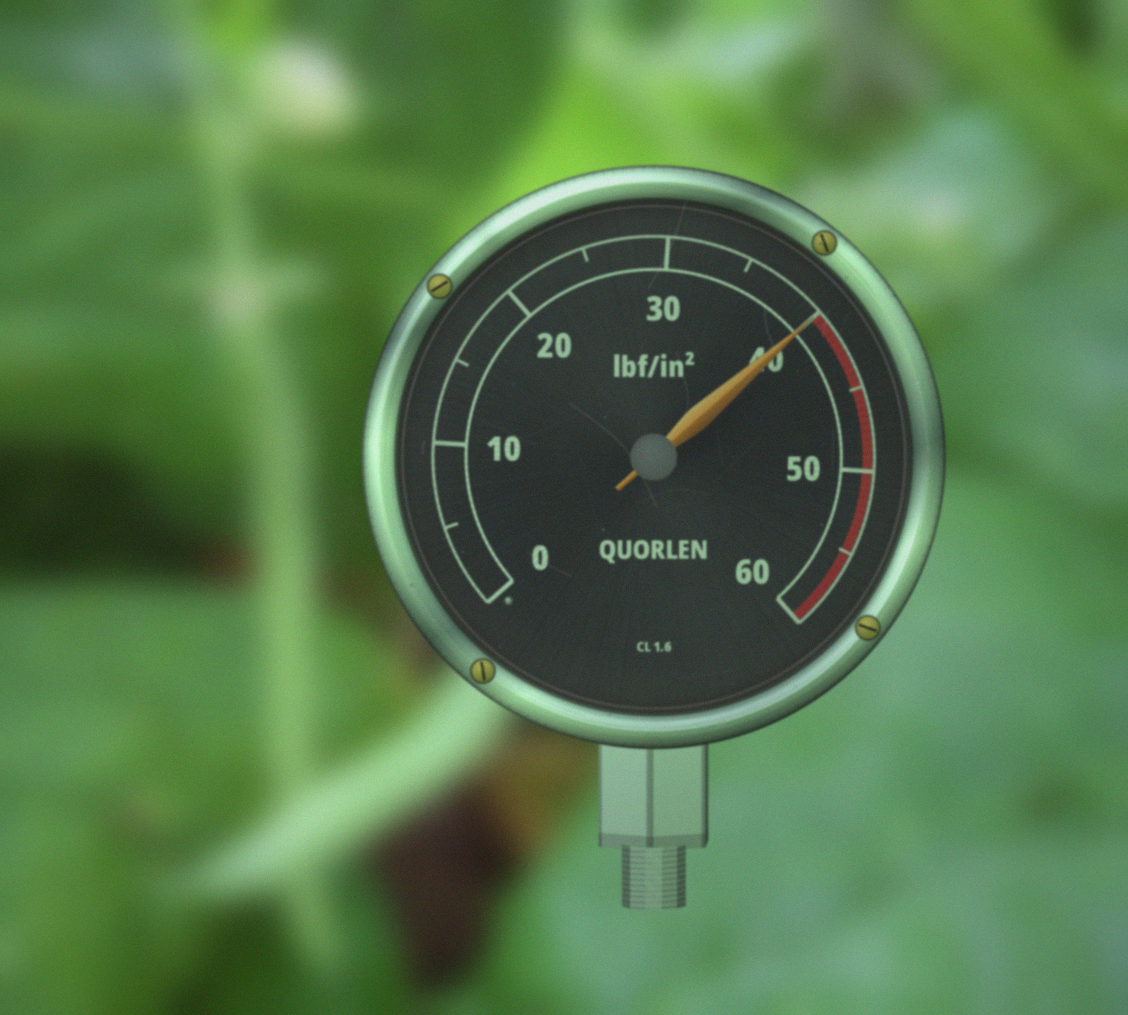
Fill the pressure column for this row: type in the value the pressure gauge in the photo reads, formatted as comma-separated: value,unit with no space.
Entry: 40,psi
